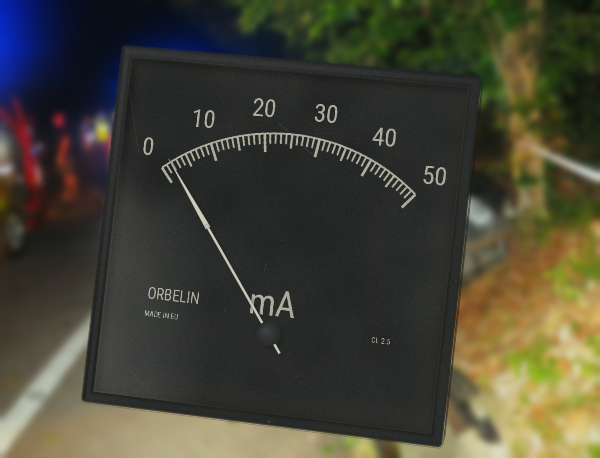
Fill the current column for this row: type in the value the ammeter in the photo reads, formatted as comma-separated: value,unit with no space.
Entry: 2,mA
